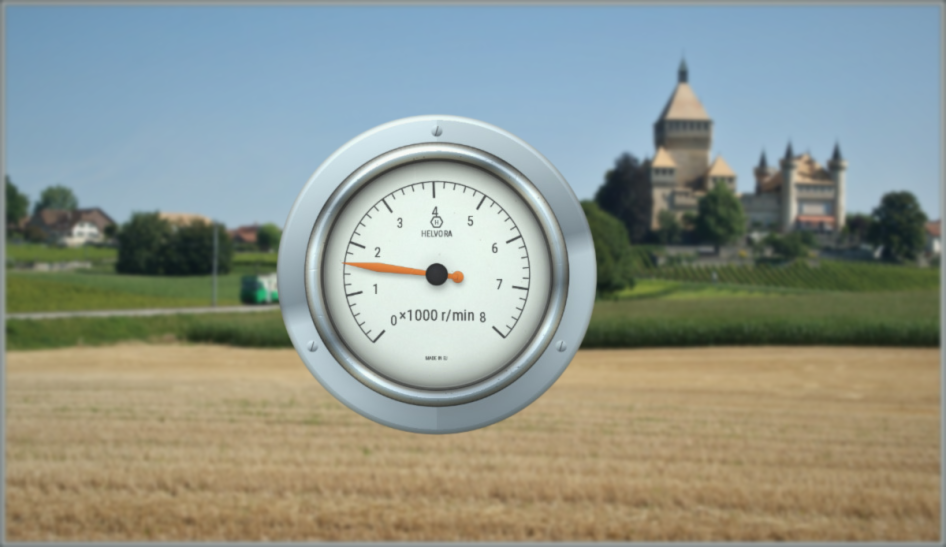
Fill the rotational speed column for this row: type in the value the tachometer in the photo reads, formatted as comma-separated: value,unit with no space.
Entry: 1600,rpm
